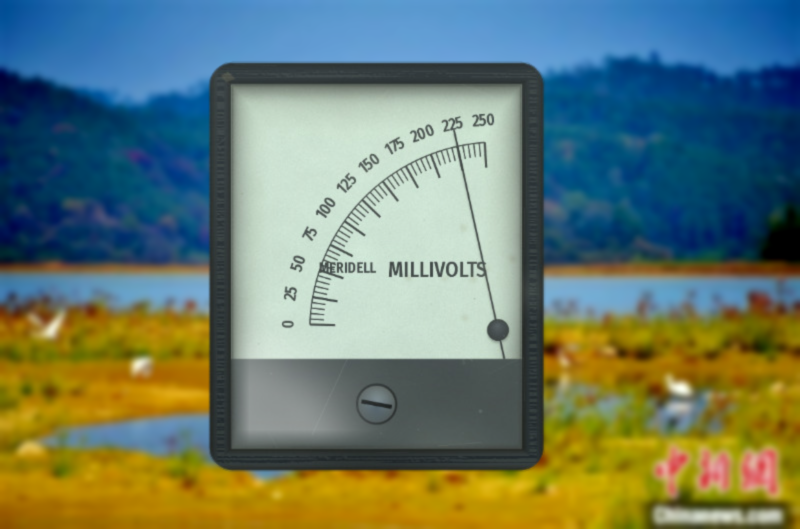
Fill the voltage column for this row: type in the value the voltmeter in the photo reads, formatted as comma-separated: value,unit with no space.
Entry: 225,mV
